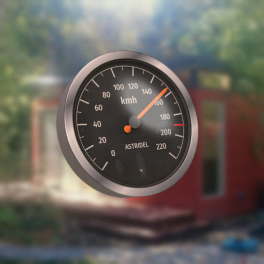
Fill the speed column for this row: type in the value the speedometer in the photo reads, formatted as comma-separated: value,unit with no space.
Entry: 155,km/h
